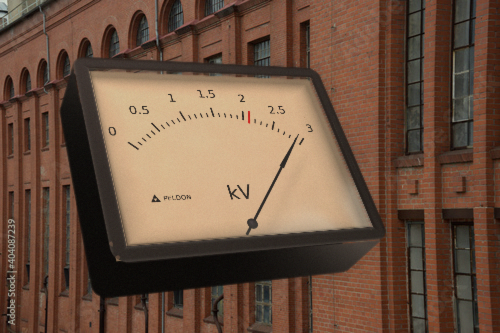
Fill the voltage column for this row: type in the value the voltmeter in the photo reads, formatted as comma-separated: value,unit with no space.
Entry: 2.9,kV
